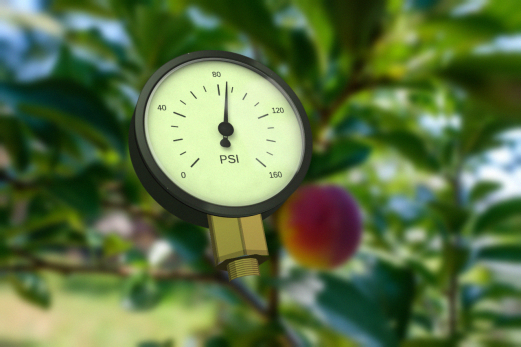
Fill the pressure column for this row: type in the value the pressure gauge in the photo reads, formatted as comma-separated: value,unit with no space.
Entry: 85,psi
